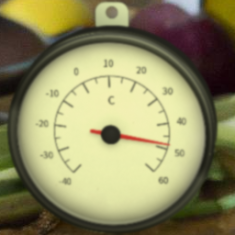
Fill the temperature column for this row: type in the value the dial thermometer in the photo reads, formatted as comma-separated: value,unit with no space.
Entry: 47.5,°C
